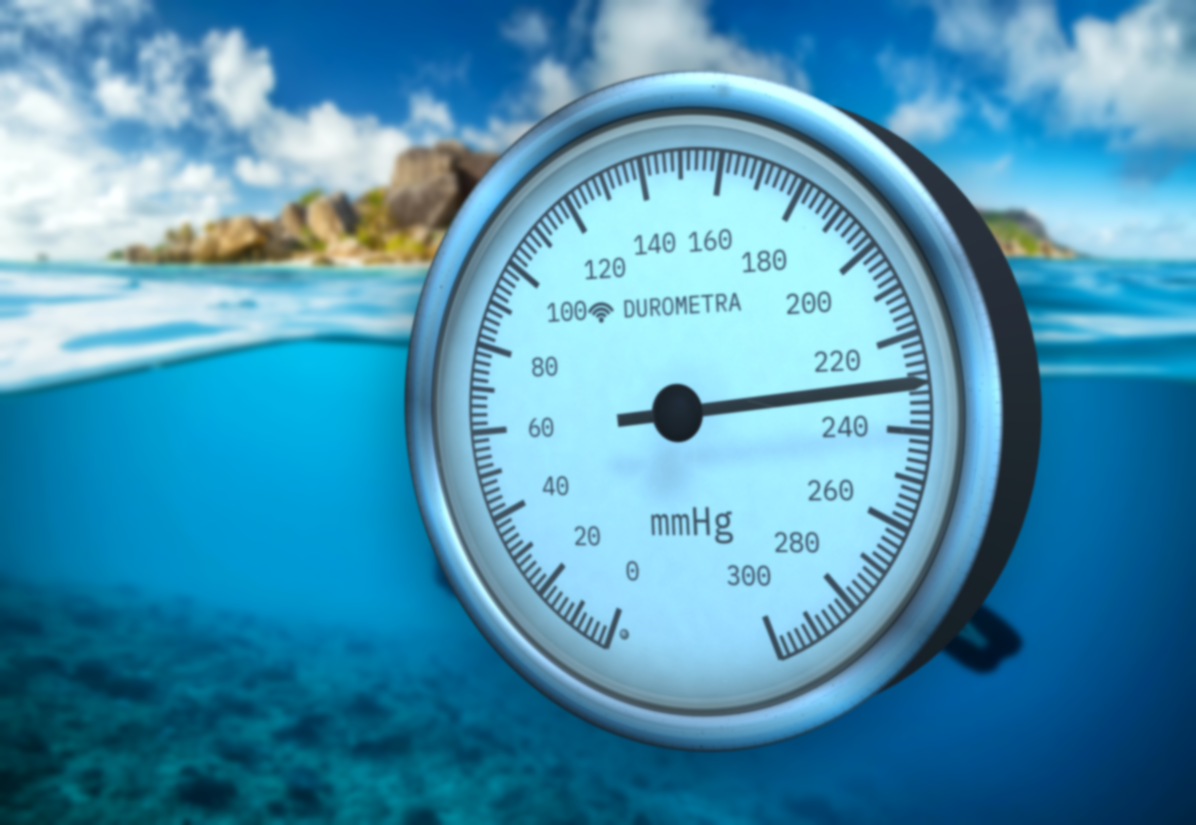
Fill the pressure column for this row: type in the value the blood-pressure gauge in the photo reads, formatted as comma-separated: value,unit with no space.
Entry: 230,mmHg
